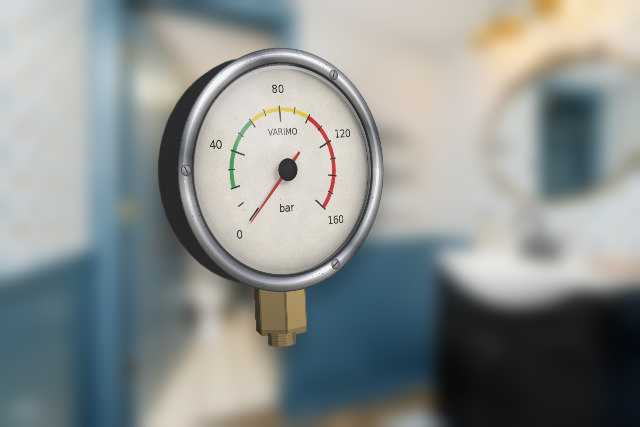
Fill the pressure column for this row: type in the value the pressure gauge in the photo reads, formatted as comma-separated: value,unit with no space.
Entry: 0,bar
